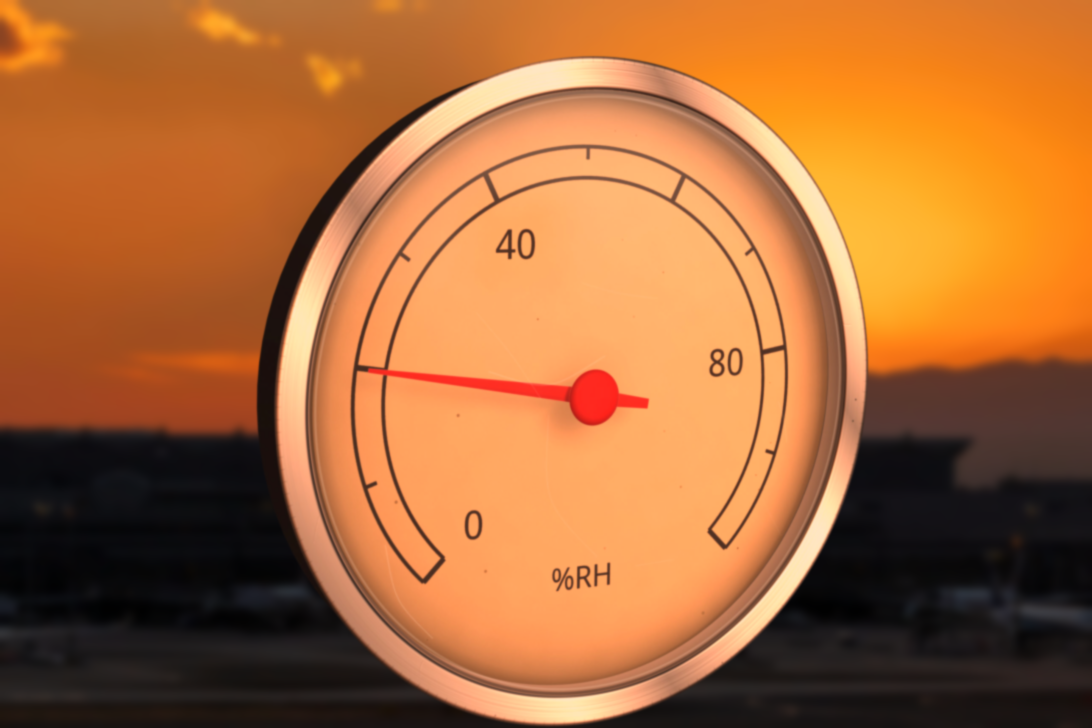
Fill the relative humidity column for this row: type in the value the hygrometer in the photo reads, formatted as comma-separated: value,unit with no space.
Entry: 20,%
